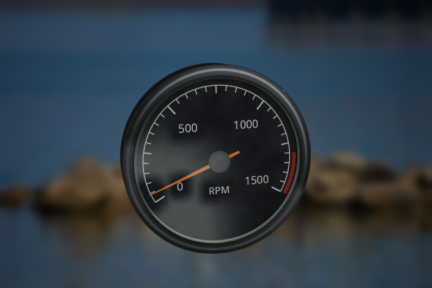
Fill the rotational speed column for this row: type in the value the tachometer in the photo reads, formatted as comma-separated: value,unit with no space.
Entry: 50,rpm
